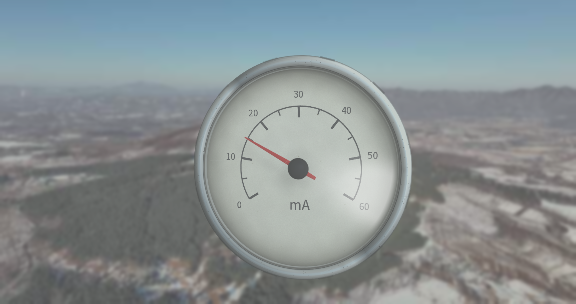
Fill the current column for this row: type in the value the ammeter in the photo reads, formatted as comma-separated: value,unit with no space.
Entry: 15,mA
